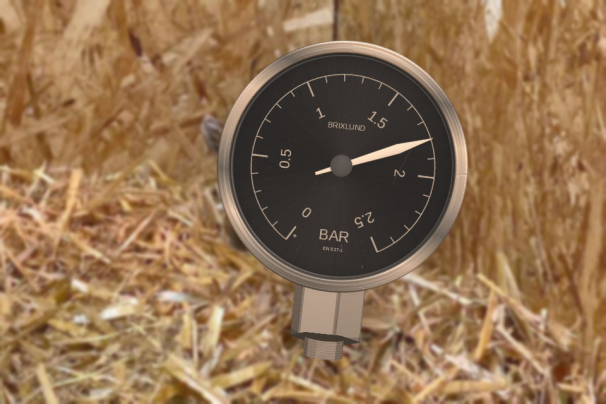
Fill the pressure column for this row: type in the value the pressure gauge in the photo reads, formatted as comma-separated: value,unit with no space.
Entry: 1.8,bar
